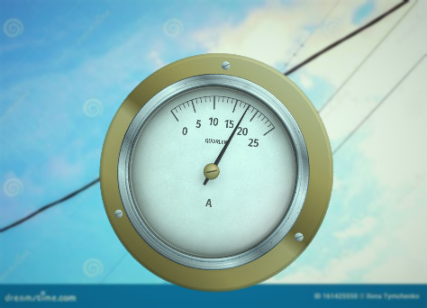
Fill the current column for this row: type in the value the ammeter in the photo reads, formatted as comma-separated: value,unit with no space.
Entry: 18,A
